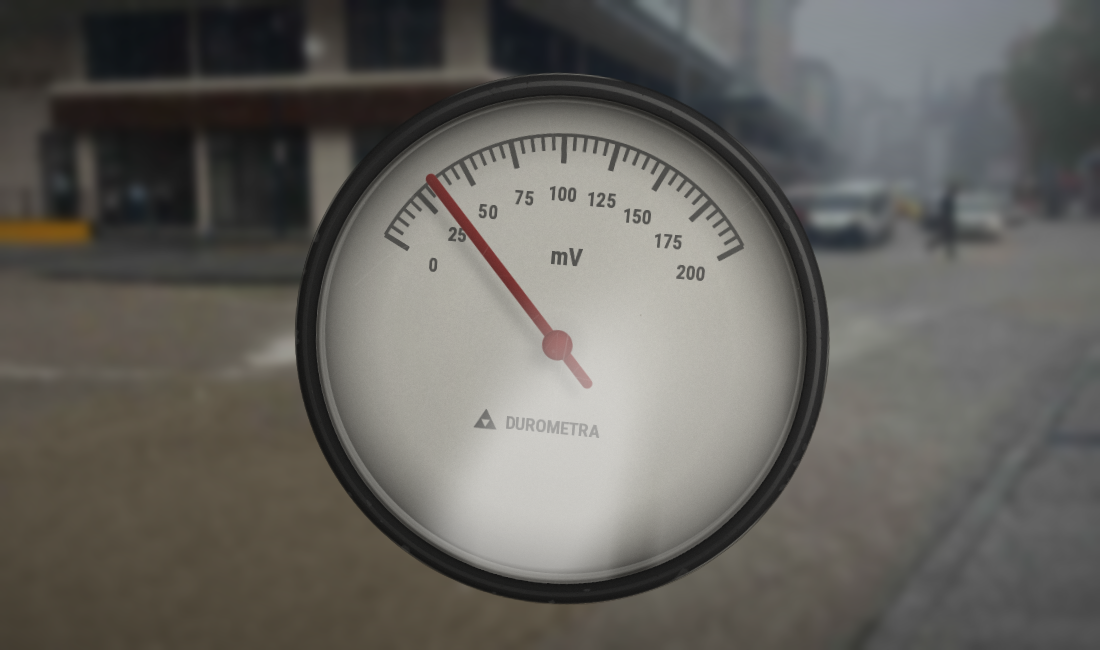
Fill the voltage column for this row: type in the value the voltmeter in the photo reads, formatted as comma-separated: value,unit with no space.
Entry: 35,mV
